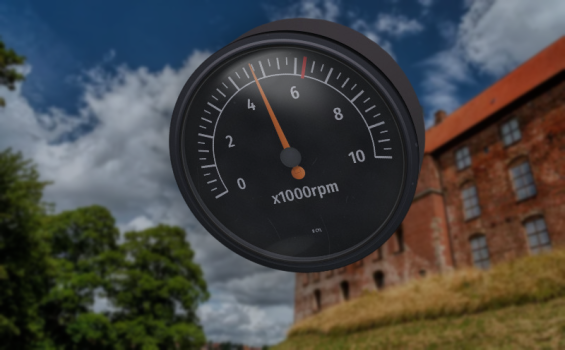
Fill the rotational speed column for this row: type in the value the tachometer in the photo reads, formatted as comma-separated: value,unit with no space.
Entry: 4750,rpm
